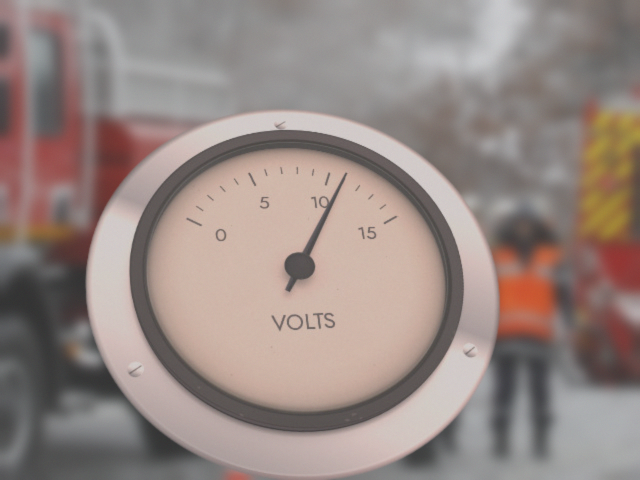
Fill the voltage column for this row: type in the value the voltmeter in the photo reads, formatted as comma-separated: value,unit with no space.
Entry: 11,V
